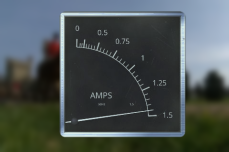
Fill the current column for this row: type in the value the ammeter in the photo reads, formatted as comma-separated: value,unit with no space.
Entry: 1.45,A
